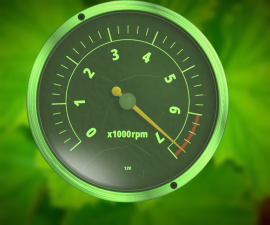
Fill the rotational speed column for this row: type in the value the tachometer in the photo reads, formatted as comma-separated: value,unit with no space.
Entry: 6800,rpm
